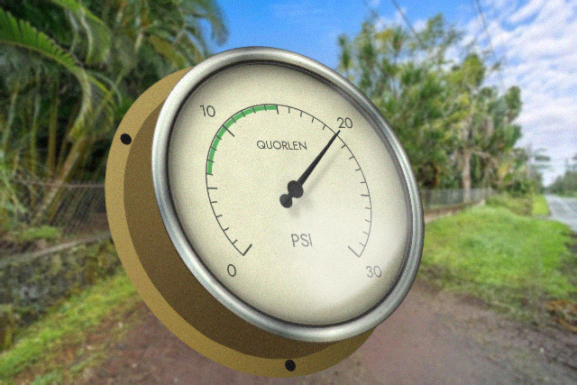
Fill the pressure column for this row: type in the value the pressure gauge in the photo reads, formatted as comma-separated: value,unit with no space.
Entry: 20,psi
